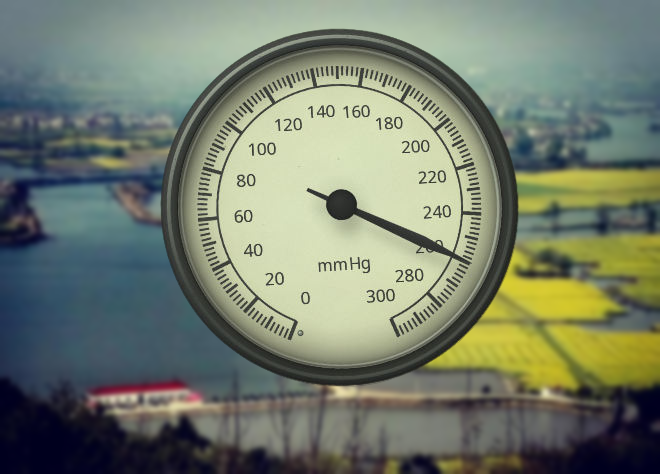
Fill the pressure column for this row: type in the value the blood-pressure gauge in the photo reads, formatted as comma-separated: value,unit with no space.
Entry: 260,mmHg
